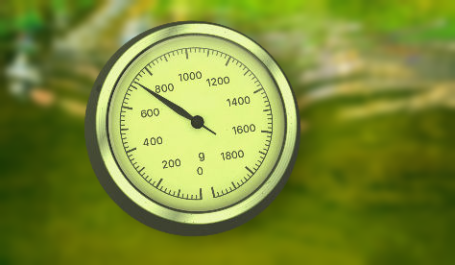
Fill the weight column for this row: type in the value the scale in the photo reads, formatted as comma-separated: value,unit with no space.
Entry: 720,g
